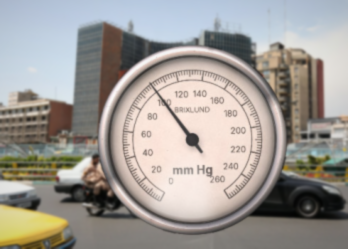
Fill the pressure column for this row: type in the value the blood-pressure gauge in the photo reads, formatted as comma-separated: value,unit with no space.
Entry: 100,mmHg
